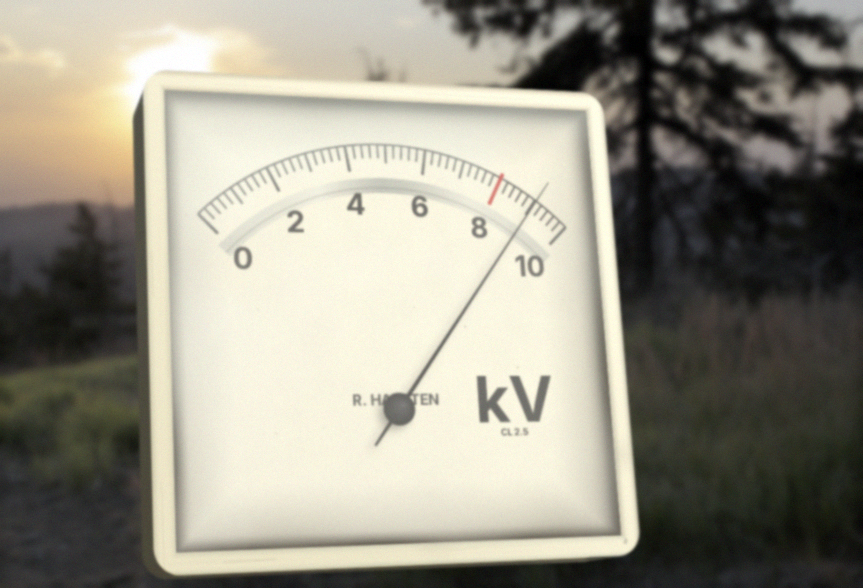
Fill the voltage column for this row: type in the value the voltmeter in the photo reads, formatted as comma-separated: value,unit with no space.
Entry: 9,kV
